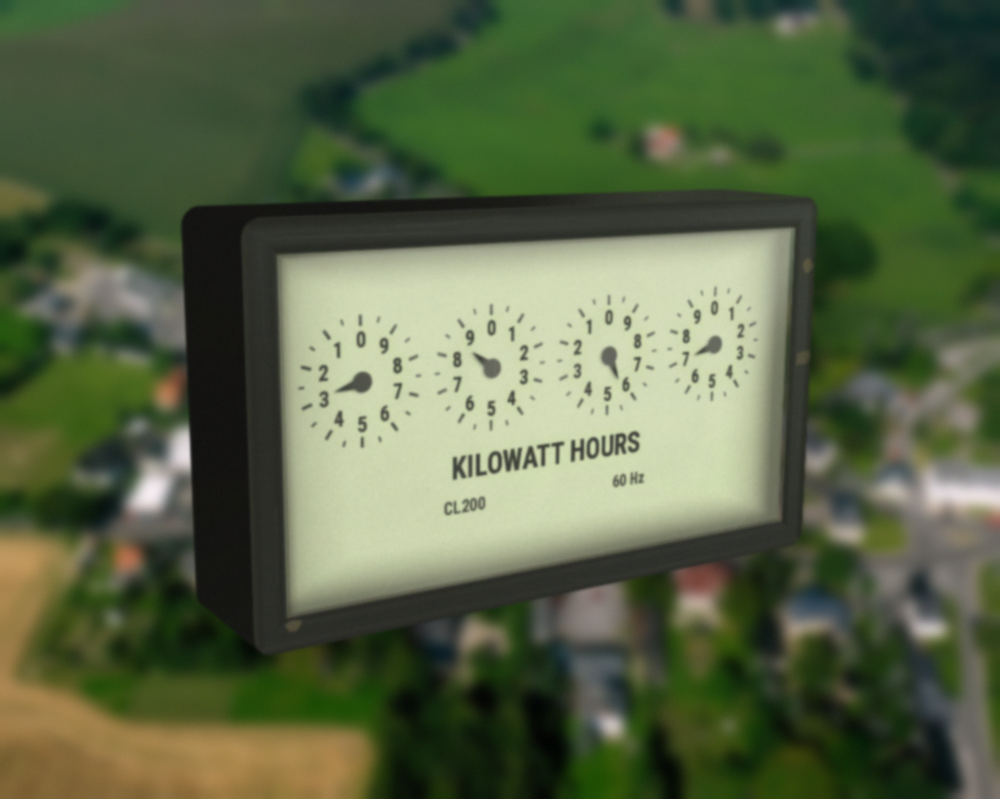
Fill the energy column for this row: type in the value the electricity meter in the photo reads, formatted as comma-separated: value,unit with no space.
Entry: 2857,kWh
